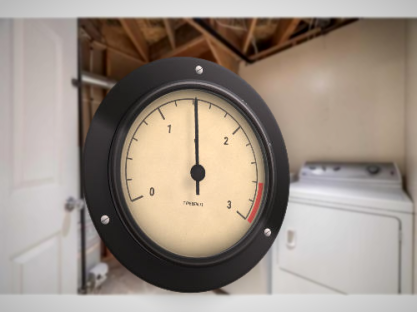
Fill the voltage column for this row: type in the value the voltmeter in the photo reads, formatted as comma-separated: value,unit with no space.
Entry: 1.4,V
